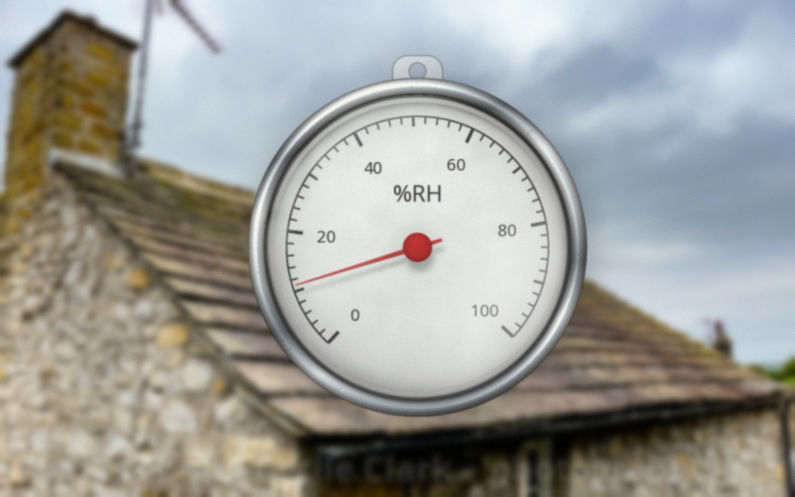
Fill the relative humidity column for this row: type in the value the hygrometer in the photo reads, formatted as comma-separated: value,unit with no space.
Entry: 11,%
